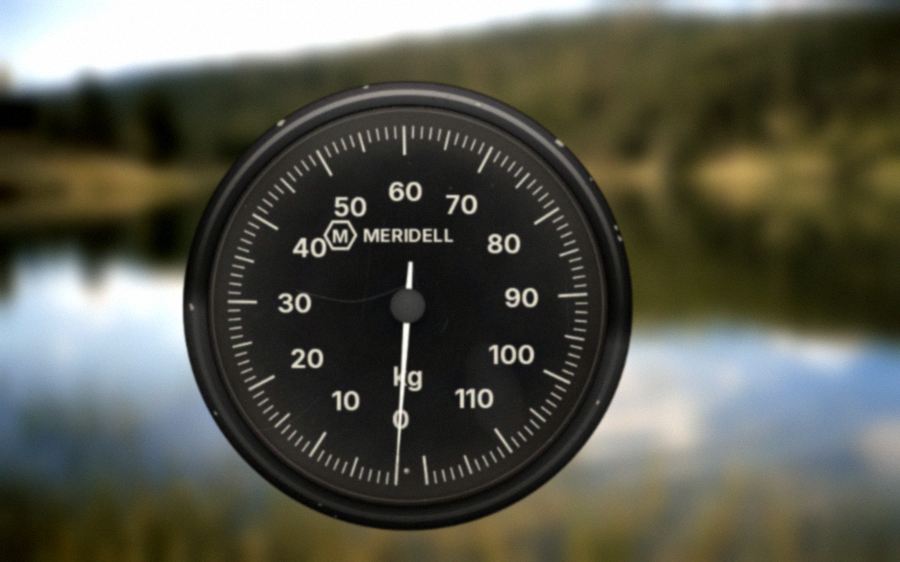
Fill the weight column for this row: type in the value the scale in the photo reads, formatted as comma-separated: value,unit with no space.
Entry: 0,kg
